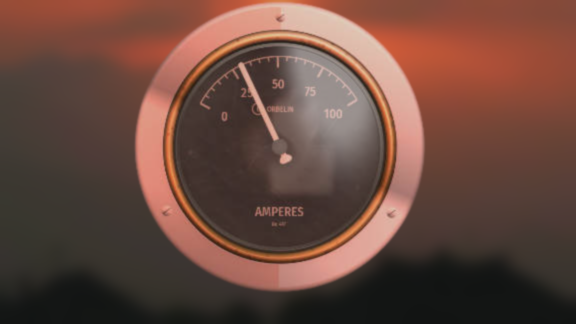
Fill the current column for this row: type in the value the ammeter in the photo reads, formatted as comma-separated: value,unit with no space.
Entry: 30,A
